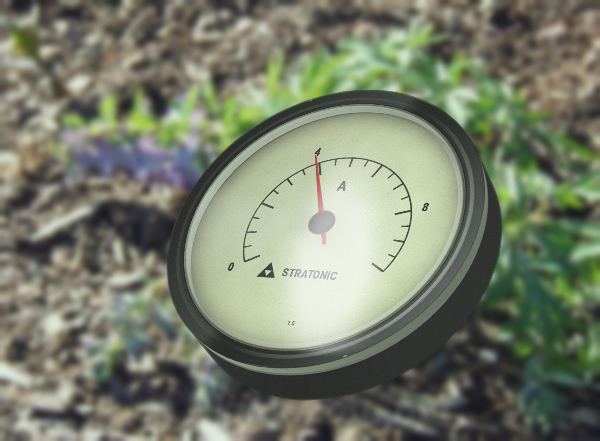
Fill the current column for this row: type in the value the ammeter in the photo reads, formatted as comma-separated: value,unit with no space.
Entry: 4,A
